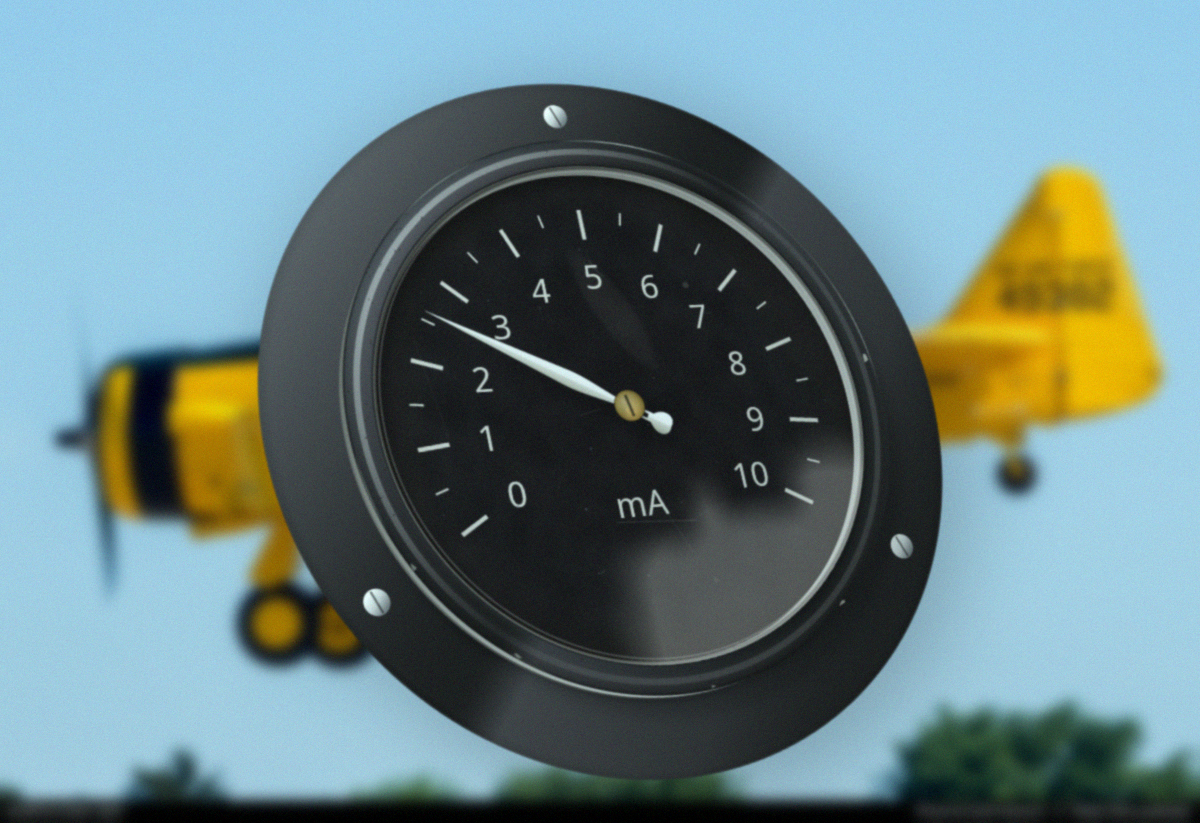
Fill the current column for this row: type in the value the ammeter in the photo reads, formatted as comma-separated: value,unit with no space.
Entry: 2.5,mA
